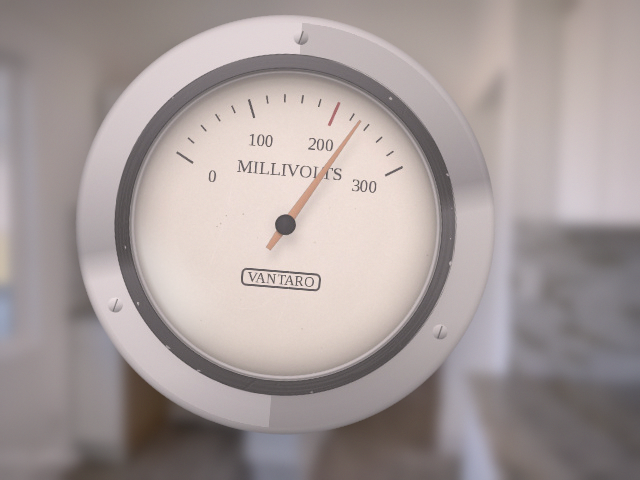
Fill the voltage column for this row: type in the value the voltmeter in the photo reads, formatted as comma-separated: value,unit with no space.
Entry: 230,mV
